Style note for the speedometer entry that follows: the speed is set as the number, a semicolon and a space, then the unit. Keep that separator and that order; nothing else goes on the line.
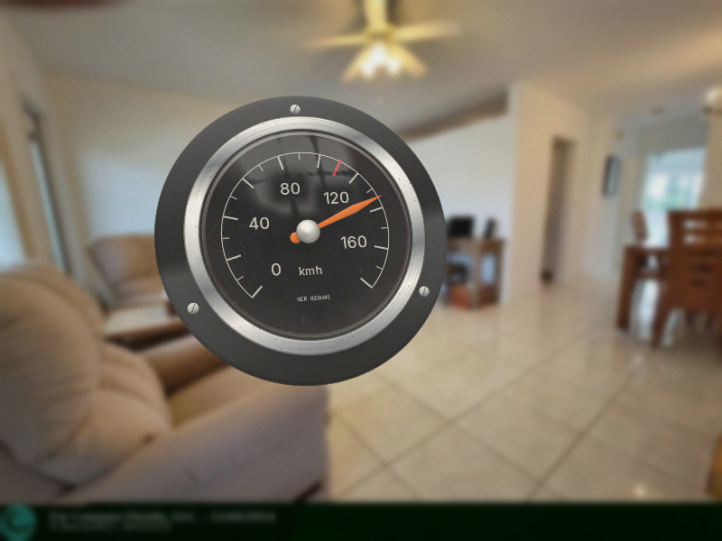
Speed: 135; km/h
